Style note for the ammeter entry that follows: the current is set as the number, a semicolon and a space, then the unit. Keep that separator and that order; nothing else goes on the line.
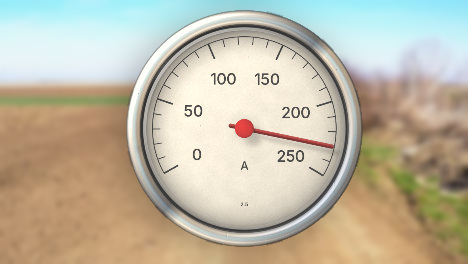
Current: 230; A
